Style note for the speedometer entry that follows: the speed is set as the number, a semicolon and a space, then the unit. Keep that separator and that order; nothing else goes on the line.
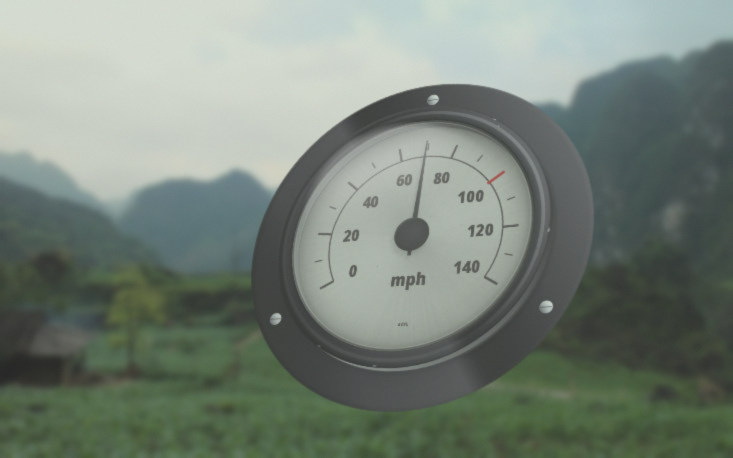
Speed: 70; mph
